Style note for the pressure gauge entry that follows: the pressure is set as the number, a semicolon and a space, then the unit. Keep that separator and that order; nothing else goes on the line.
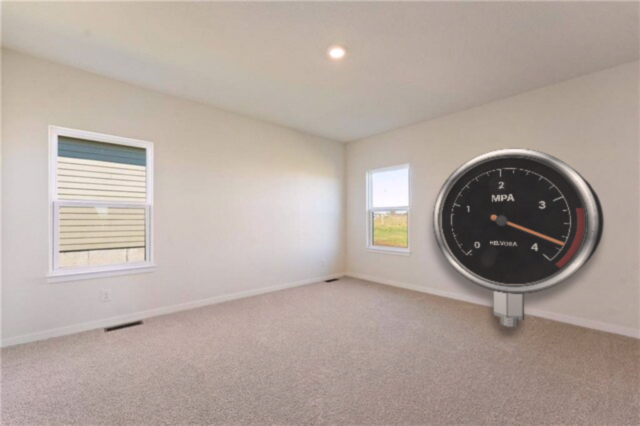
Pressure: 3.7; MPa
